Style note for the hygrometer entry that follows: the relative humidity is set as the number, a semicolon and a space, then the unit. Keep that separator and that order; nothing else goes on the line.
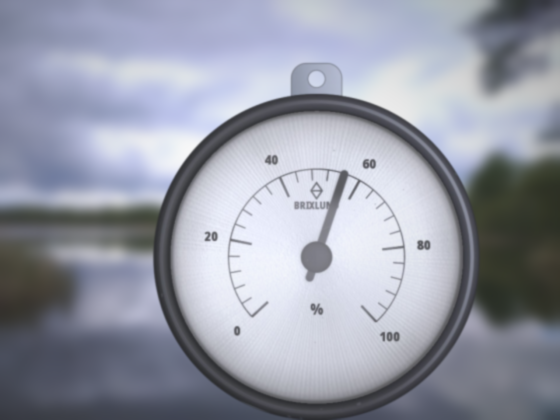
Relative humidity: 56; %
